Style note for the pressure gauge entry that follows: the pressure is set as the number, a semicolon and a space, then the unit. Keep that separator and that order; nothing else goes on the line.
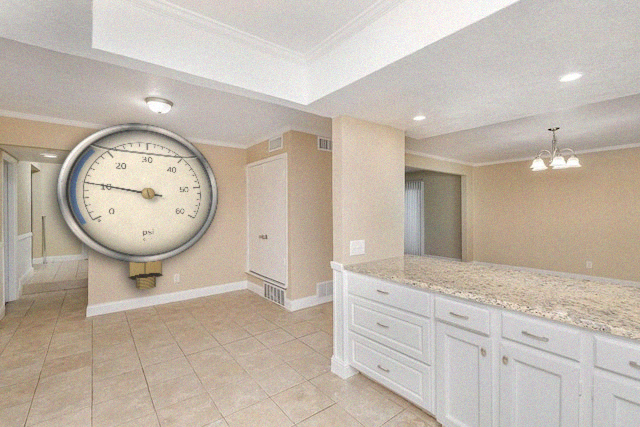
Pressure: 10; psi
